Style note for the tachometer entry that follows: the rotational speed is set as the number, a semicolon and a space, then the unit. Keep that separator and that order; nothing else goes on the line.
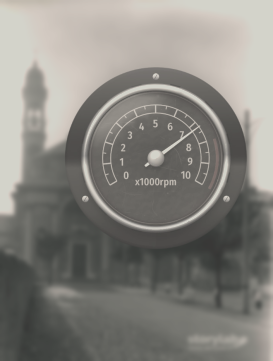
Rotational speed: 7250; rpm
